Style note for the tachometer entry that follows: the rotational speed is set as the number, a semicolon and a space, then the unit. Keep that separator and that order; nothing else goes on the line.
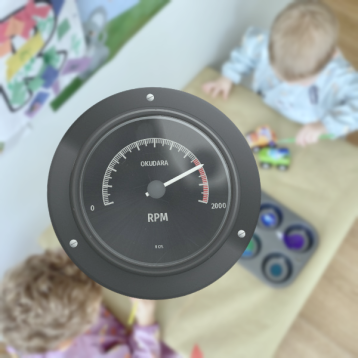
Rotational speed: 1600; rpm
